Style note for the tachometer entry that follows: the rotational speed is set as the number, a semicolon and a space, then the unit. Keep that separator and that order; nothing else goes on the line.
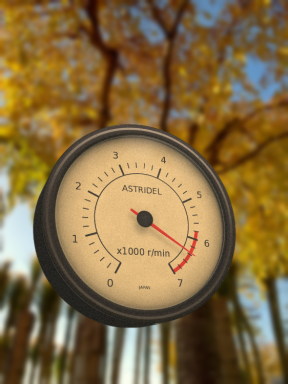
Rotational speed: 6400; rpm
